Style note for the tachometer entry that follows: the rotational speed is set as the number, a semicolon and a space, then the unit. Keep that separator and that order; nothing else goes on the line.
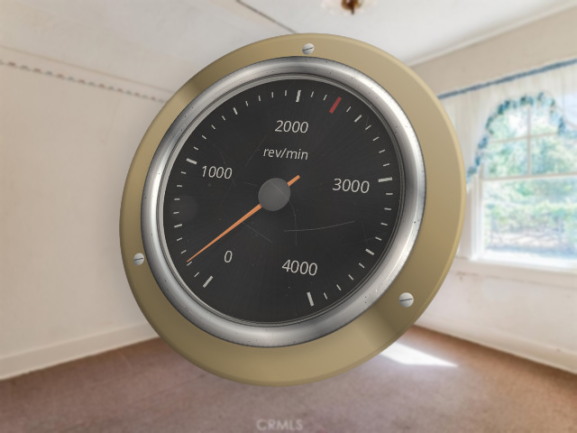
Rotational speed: 200; rpm
